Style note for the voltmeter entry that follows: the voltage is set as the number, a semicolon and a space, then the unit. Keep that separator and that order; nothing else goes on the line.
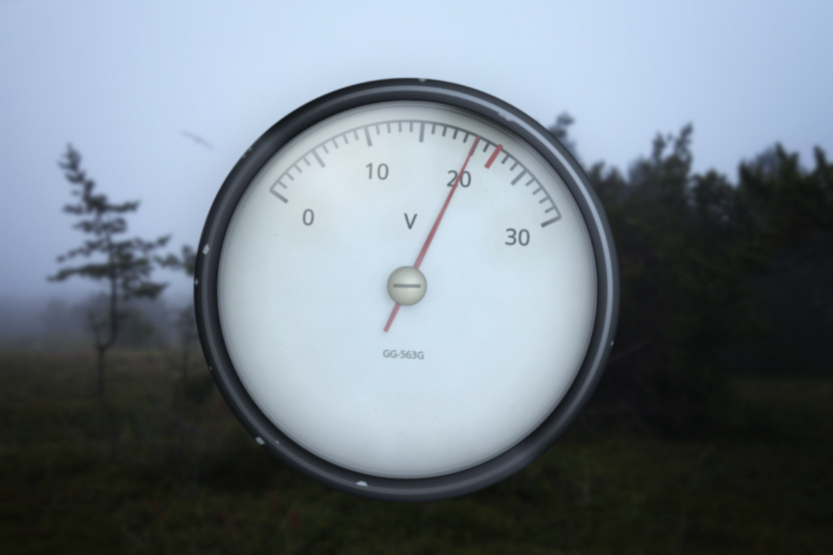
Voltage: 20; V
